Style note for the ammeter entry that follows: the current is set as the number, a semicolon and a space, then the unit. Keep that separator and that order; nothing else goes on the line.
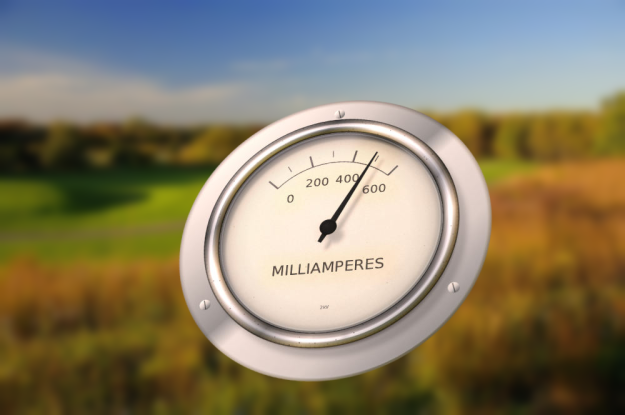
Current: 500; mA
